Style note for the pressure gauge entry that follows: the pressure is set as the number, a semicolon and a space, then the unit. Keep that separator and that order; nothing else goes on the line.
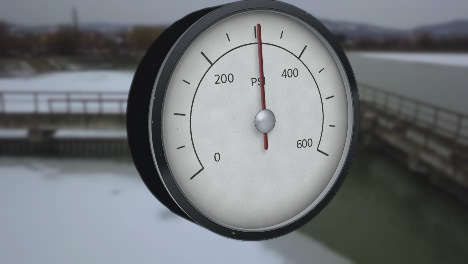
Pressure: 300; psi
